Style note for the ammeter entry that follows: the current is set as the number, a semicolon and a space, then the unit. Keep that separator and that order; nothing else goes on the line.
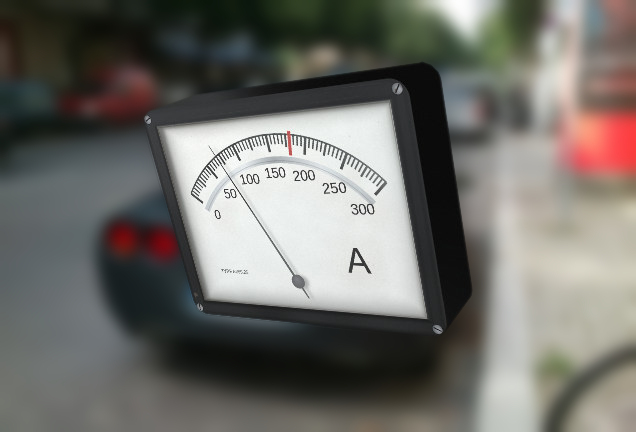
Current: 75; A
